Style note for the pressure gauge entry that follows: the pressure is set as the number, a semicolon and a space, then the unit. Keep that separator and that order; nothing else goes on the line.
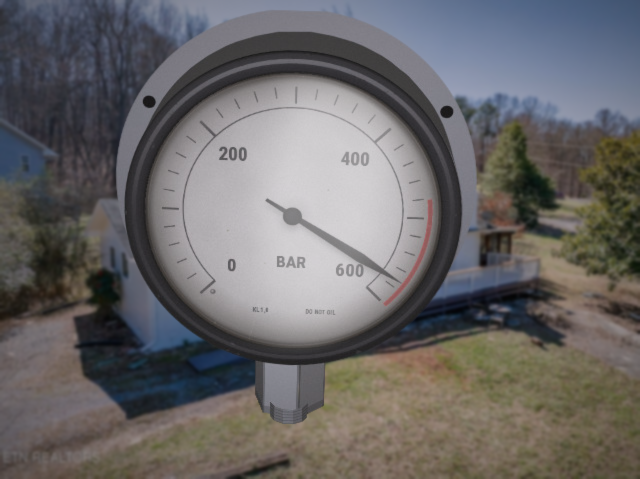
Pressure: 570; bar
